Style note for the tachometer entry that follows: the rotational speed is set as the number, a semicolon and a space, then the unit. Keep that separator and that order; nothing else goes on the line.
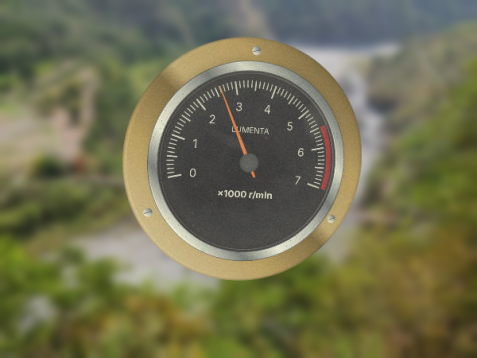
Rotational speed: 2600; rpm
